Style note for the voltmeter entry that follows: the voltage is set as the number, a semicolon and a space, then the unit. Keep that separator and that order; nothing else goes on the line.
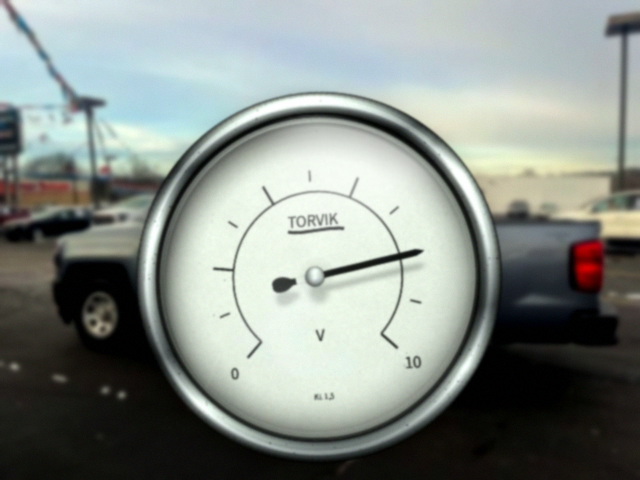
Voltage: 8; V
